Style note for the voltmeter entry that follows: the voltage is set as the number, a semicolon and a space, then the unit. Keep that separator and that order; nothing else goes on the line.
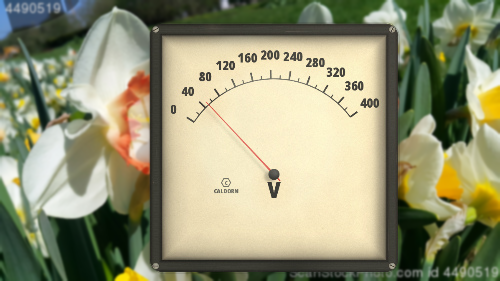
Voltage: 50; V
